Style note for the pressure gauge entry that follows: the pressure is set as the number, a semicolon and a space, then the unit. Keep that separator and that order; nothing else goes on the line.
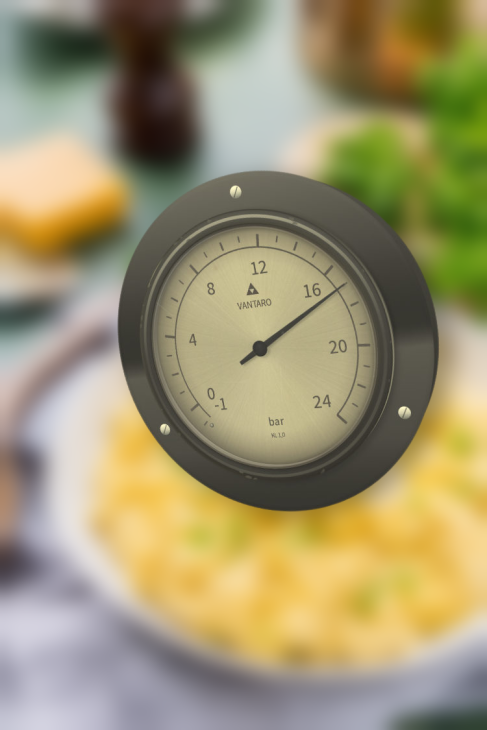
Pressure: 17; bar
